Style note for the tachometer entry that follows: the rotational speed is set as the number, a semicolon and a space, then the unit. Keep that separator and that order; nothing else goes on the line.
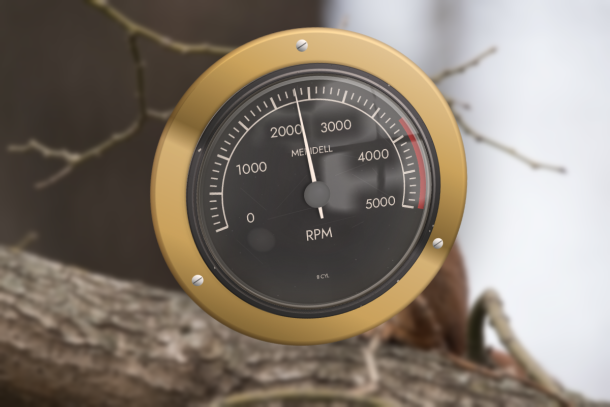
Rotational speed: 2300; rpm
